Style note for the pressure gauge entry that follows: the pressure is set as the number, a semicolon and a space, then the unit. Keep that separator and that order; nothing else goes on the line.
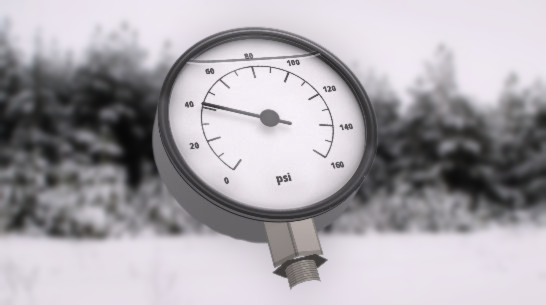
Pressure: 40; psi
